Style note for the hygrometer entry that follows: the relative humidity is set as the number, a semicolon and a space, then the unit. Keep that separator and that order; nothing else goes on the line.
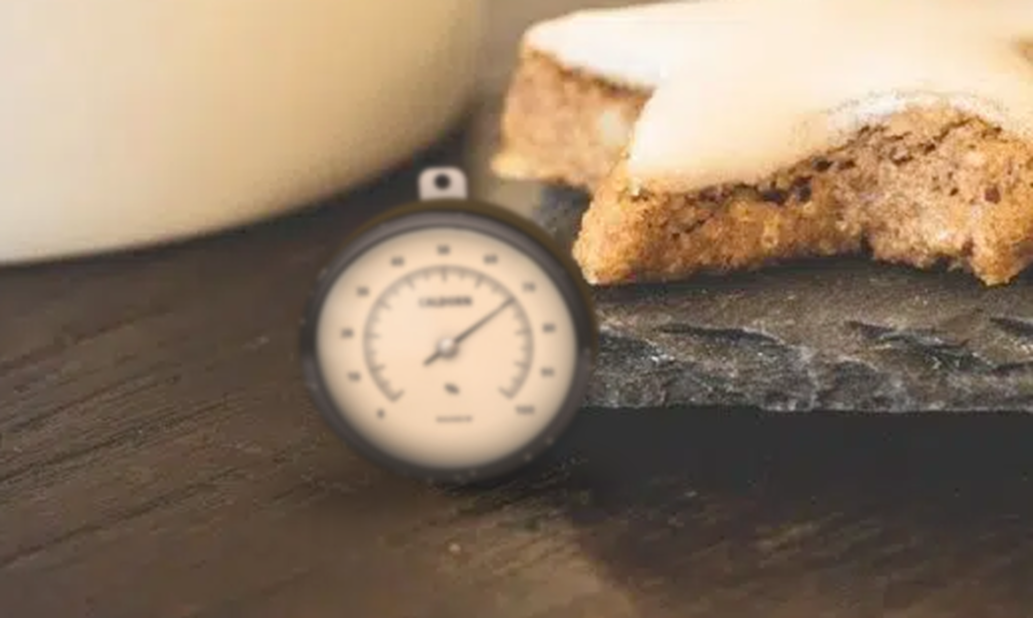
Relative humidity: 70; %
